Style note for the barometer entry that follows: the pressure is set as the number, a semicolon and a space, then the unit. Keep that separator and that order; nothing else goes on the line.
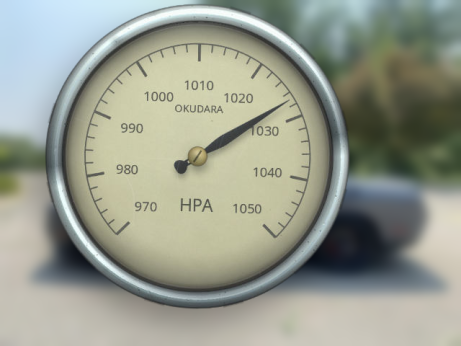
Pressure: 1027; hPa
